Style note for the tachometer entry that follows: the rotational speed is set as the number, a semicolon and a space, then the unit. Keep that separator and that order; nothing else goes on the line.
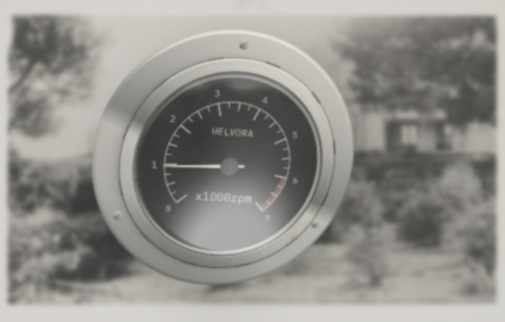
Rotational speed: 1000; rpm
